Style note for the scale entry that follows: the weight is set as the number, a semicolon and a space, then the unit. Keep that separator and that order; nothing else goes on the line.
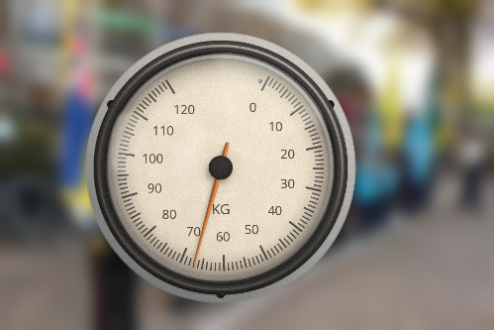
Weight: 67; kg
